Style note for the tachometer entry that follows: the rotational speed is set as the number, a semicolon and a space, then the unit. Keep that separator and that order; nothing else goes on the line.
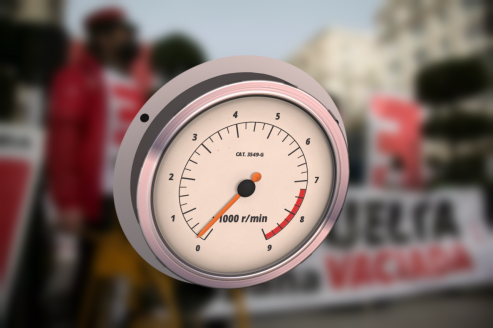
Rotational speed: 250; rpm
